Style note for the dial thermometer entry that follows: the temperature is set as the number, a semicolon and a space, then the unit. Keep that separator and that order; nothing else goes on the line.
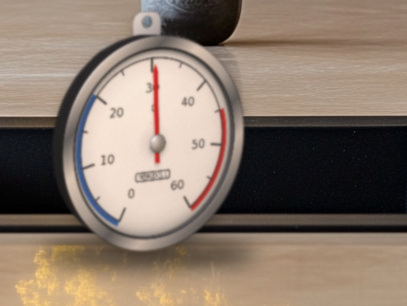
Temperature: 30; °C
